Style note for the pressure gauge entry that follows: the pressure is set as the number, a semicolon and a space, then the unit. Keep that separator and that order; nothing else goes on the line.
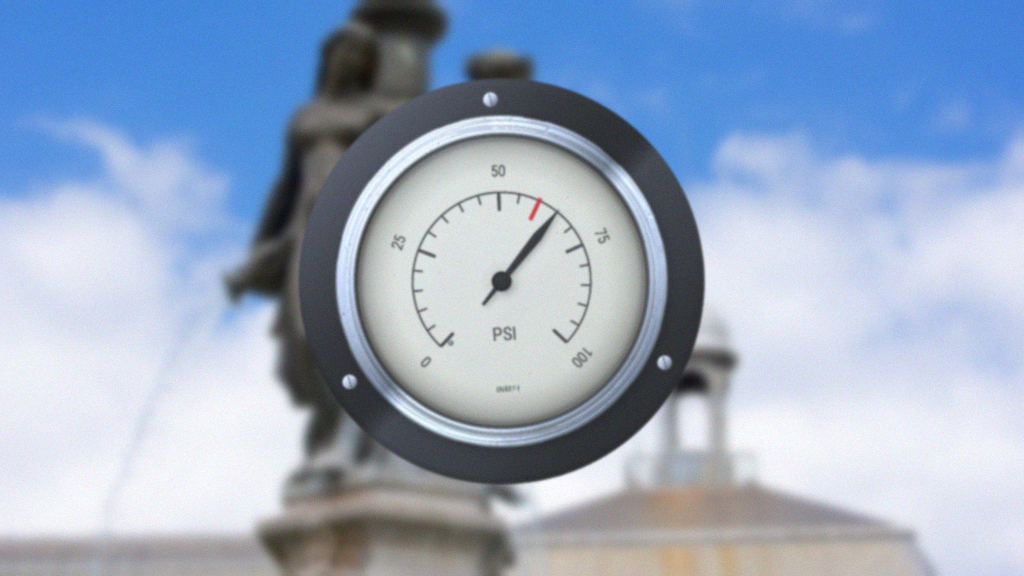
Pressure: 65; psi
